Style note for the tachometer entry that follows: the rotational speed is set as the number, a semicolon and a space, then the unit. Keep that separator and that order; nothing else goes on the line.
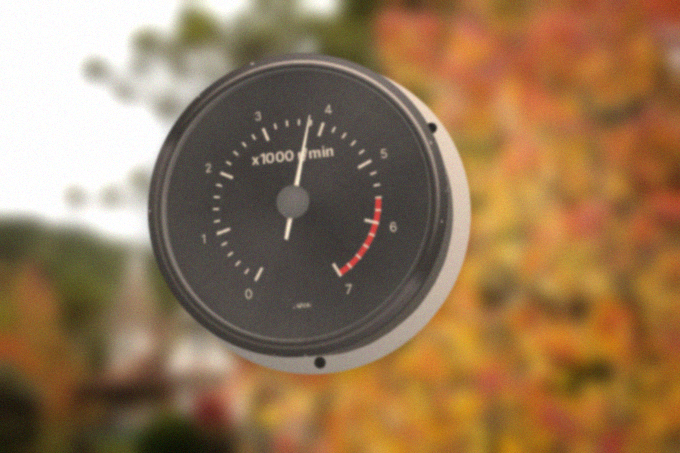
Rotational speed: 3800; rpm
